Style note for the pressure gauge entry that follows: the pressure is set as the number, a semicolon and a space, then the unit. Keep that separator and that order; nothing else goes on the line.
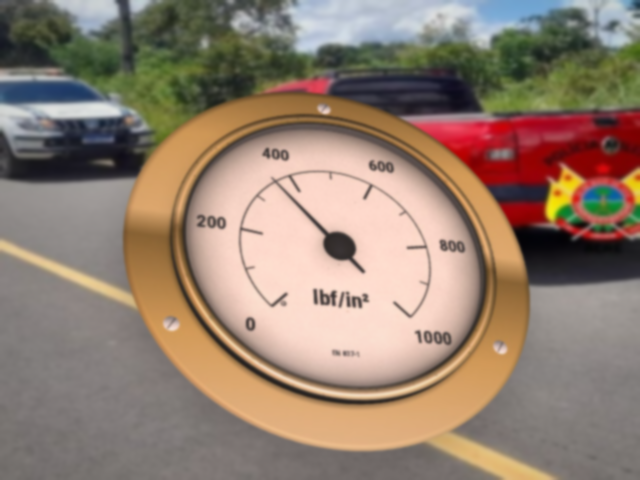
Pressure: 350; psi
